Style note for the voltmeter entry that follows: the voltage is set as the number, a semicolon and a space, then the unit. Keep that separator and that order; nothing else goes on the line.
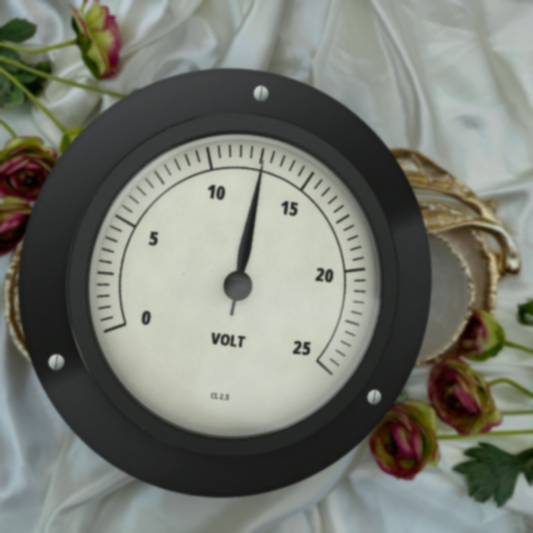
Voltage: 12.5; V
